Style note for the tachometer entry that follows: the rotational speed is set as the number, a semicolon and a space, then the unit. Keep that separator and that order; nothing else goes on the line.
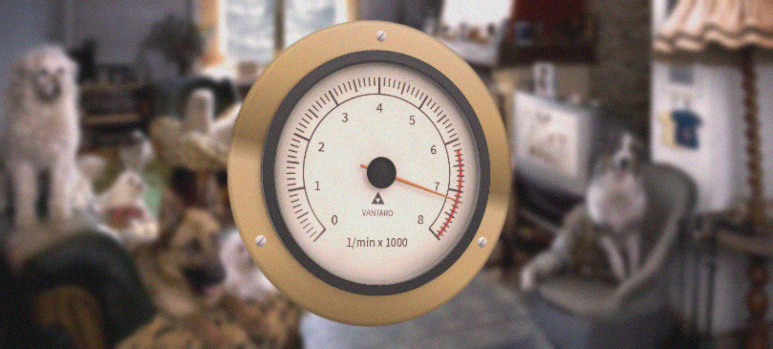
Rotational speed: 7200; rpm
